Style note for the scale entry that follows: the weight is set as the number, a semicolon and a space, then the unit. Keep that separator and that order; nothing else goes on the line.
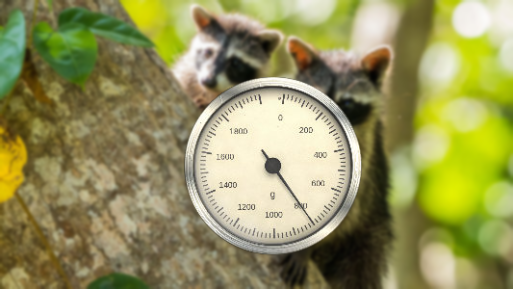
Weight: 800; g
